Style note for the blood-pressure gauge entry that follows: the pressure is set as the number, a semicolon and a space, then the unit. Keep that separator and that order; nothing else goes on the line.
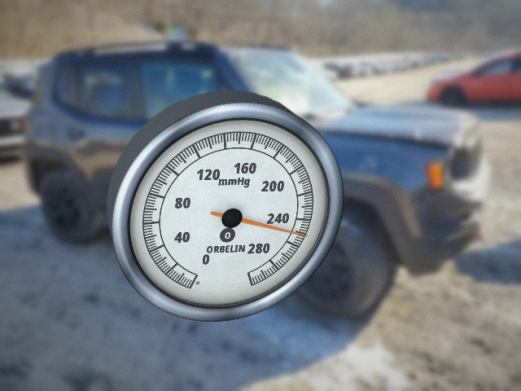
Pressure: 250; mmHg
